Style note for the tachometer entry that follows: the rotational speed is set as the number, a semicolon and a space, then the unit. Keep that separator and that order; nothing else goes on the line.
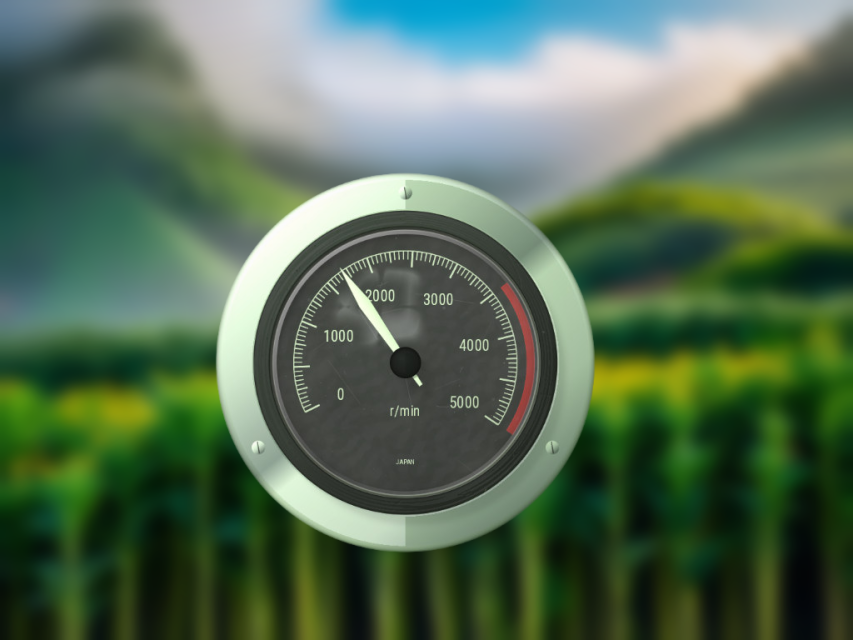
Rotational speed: 1700; rpm
